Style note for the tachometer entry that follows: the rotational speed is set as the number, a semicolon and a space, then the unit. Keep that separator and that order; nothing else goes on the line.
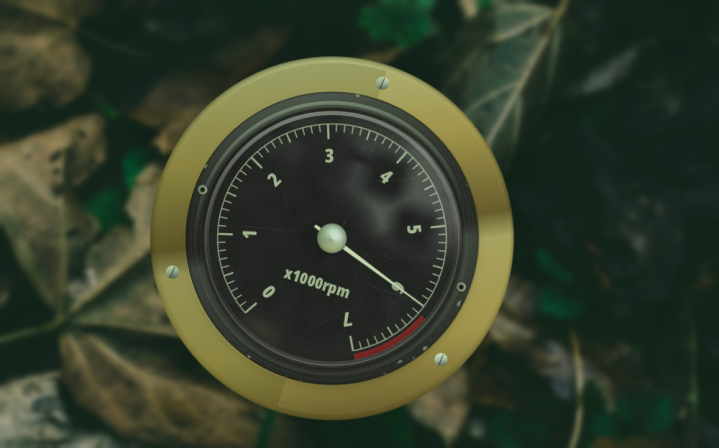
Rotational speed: 6000; rpm
